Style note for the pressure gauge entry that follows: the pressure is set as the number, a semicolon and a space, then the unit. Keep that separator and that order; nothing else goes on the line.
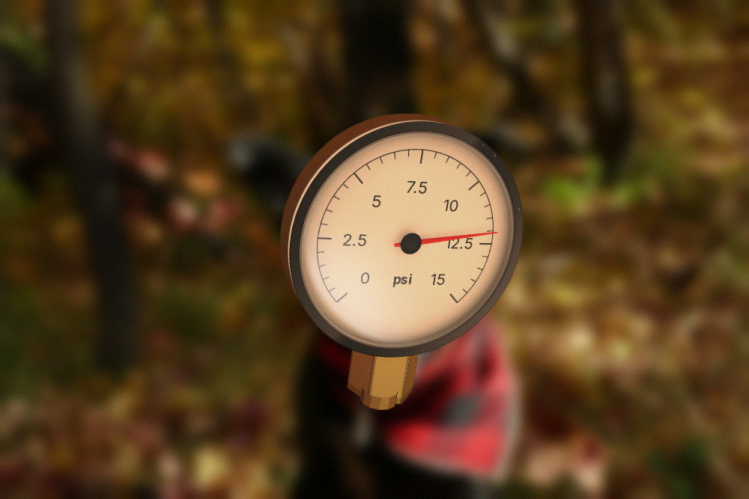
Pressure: 12; psi
